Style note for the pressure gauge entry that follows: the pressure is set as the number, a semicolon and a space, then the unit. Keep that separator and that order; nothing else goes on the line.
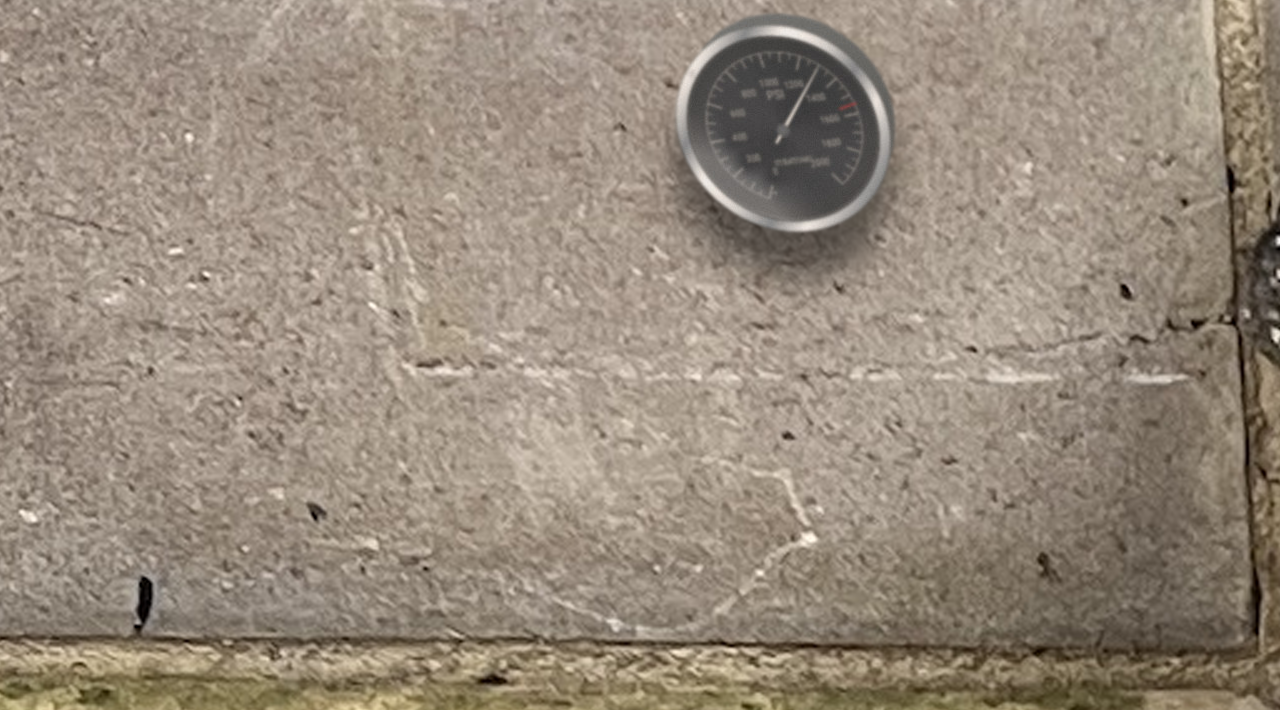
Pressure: 1300; psi
